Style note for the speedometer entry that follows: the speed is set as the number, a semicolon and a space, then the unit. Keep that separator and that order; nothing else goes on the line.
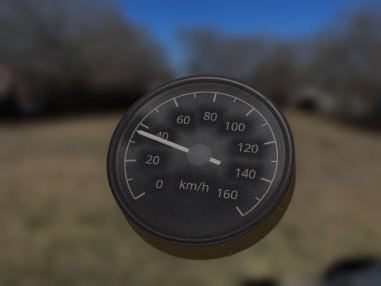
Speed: 35; km/h
